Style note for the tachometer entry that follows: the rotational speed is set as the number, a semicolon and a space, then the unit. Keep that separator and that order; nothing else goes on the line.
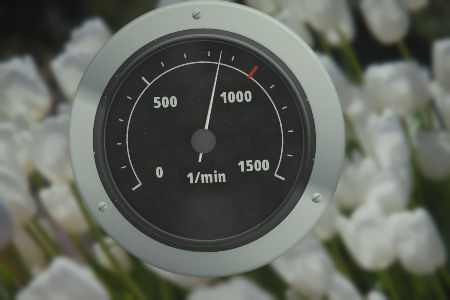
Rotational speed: 850; rpm
